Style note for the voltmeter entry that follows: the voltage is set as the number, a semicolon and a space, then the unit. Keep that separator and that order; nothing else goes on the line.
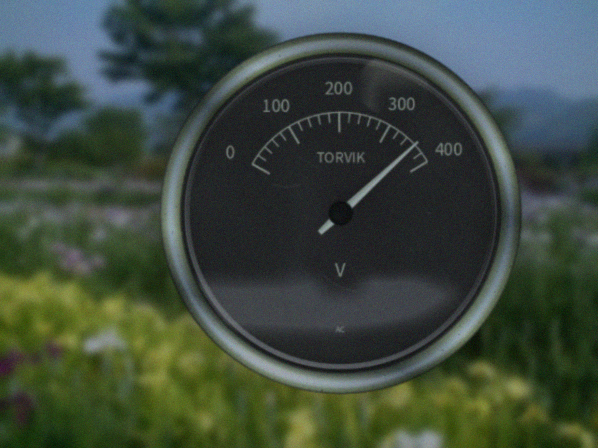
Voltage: 360; V
